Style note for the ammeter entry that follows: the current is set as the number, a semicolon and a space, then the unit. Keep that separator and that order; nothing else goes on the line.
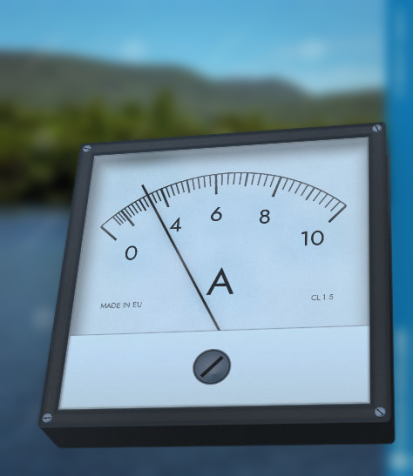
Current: 3.4; A
